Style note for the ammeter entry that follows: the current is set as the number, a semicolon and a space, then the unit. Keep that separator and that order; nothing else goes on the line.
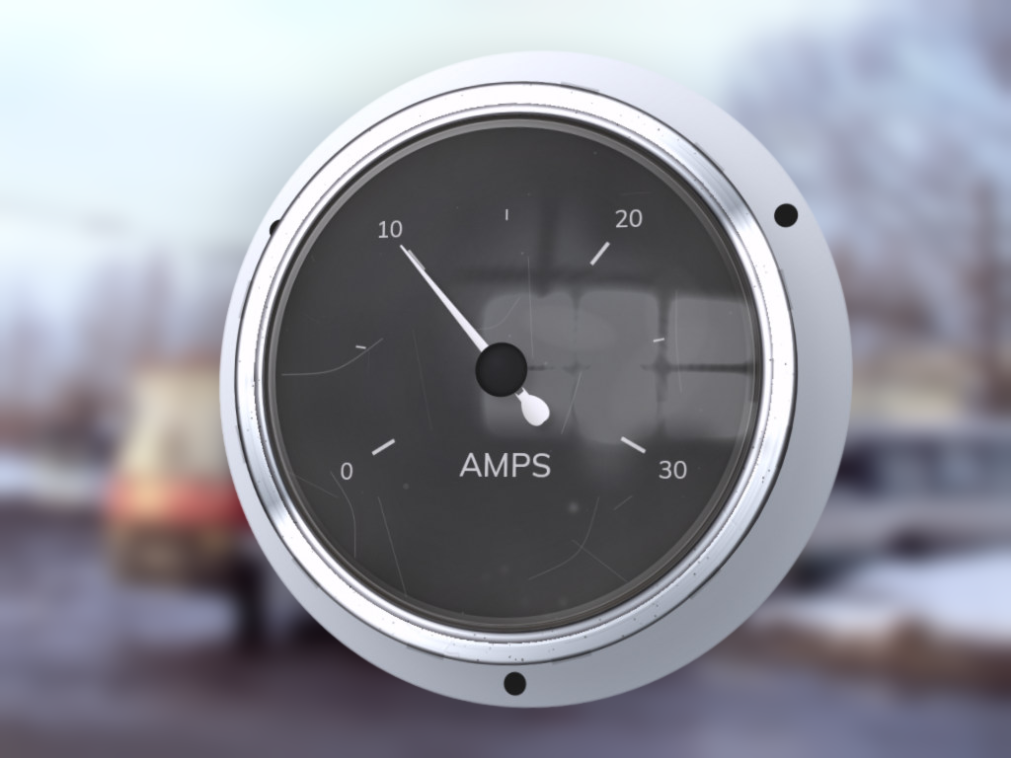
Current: 10; A
